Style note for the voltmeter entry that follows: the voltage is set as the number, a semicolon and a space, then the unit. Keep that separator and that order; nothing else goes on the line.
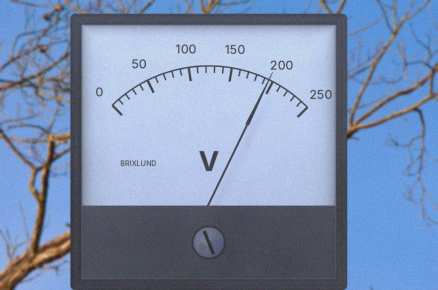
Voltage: 195; V
